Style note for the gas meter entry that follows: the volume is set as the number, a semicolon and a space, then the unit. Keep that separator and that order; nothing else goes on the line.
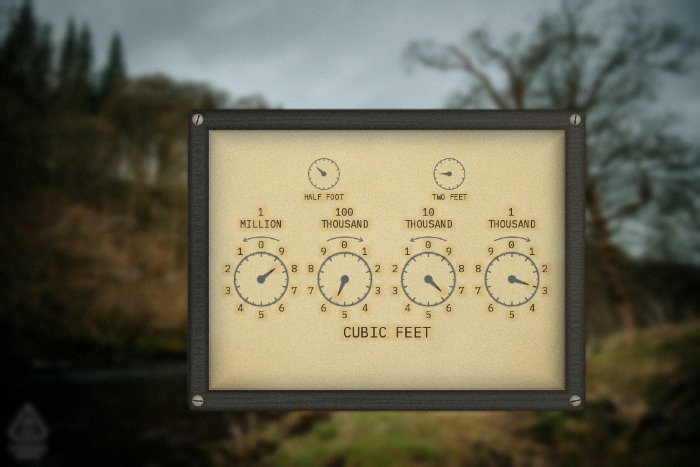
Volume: 856300; ft³
